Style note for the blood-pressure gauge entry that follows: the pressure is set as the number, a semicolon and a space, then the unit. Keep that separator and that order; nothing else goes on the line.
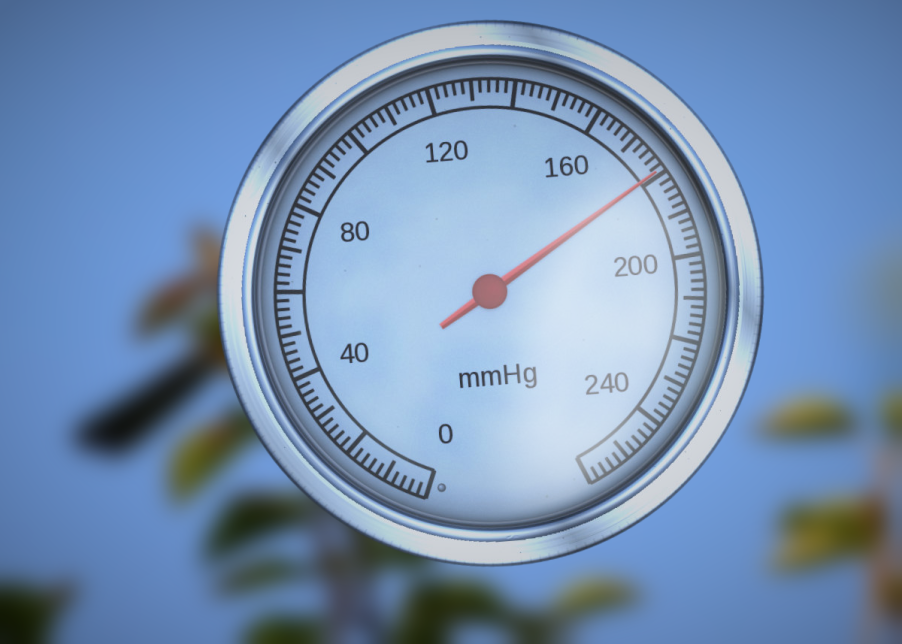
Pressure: 179; mmHg
